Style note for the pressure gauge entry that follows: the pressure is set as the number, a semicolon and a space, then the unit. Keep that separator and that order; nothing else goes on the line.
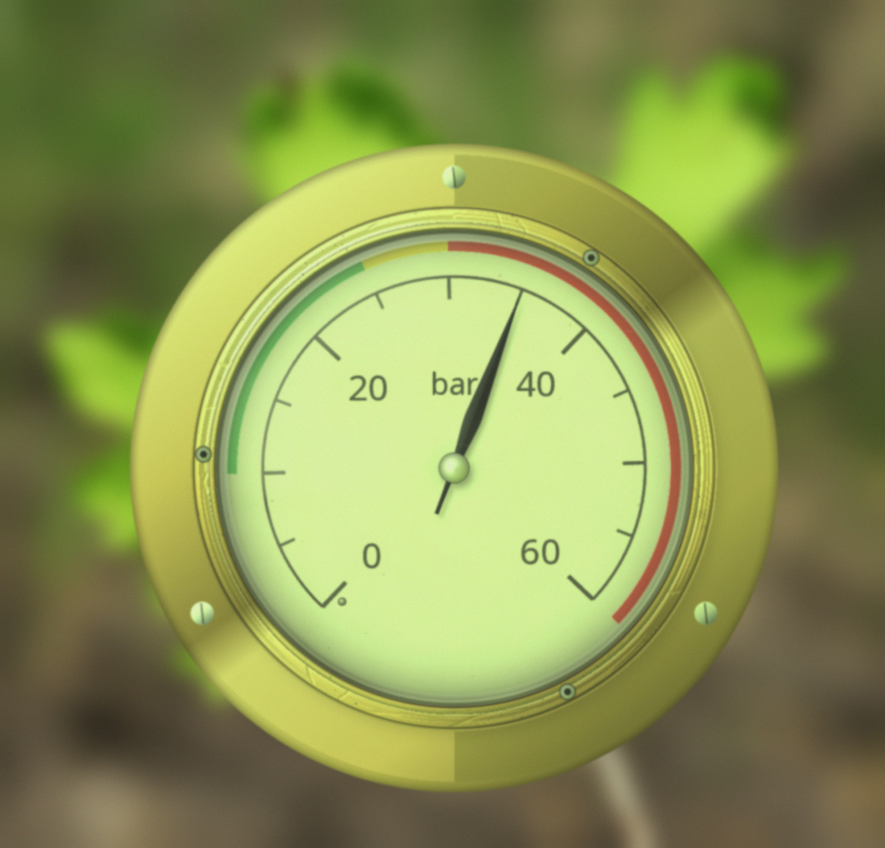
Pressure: 35; bar
